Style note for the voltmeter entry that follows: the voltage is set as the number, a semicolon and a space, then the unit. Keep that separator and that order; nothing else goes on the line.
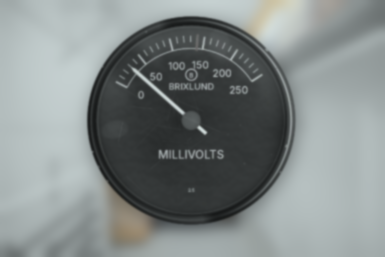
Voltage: 30; mV
